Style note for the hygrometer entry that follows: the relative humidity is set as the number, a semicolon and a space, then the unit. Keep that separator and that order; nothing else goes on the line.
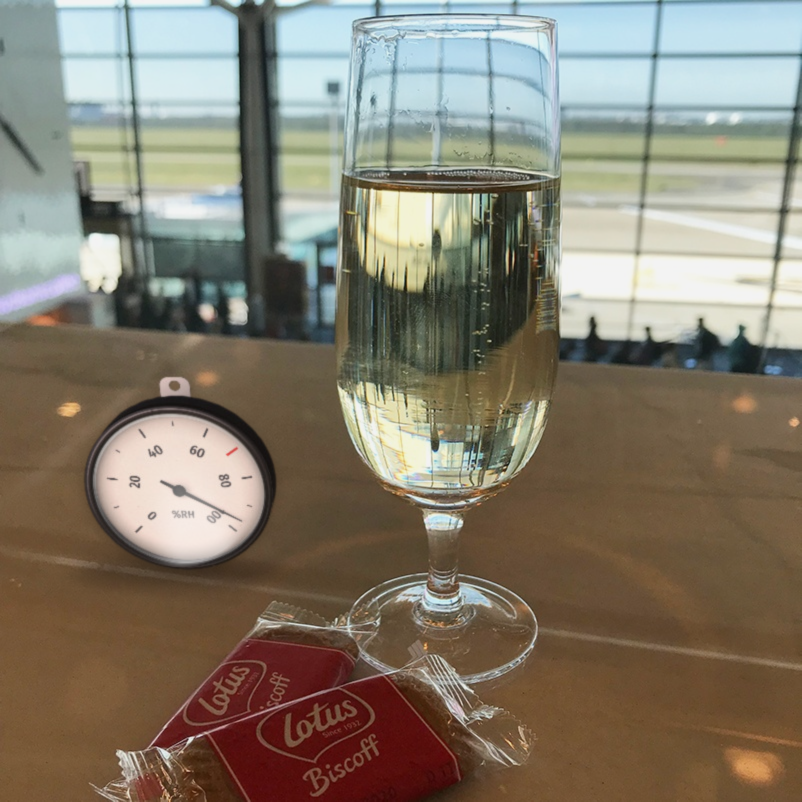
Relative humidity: 95; %
